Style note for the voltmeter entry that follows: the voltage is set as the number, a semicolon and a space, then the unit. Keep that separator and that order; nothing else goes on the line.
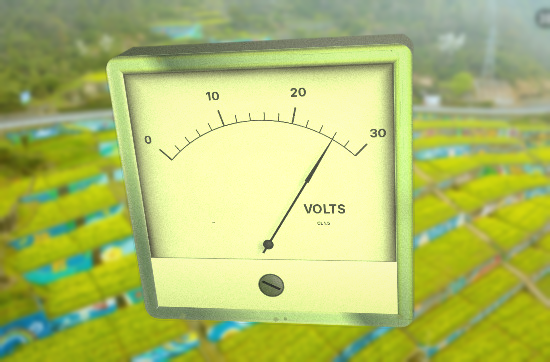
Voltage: 26; V
